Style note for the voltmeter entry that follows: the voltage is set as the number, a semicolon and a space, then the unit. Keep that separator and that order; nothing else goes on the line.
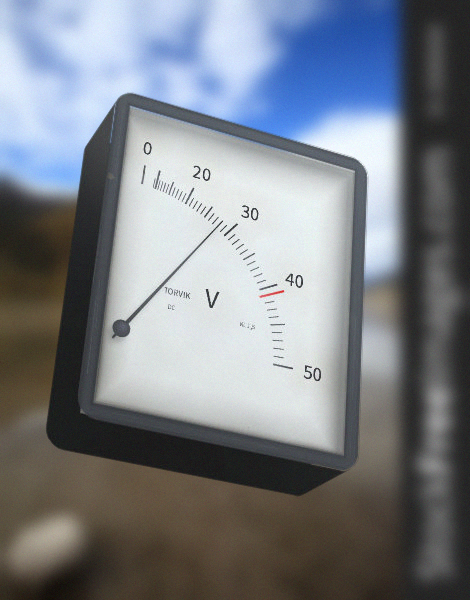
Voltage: 28; V
